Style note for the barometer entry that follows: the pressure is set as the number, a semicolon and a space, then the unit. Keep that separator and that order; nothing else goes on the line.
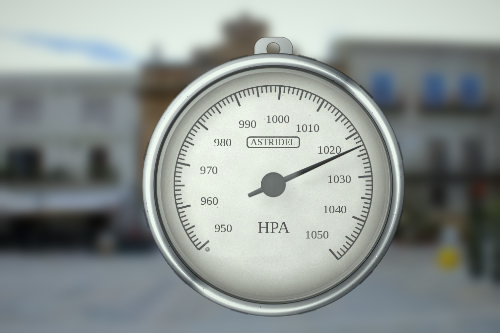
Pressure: 1023; hPa
